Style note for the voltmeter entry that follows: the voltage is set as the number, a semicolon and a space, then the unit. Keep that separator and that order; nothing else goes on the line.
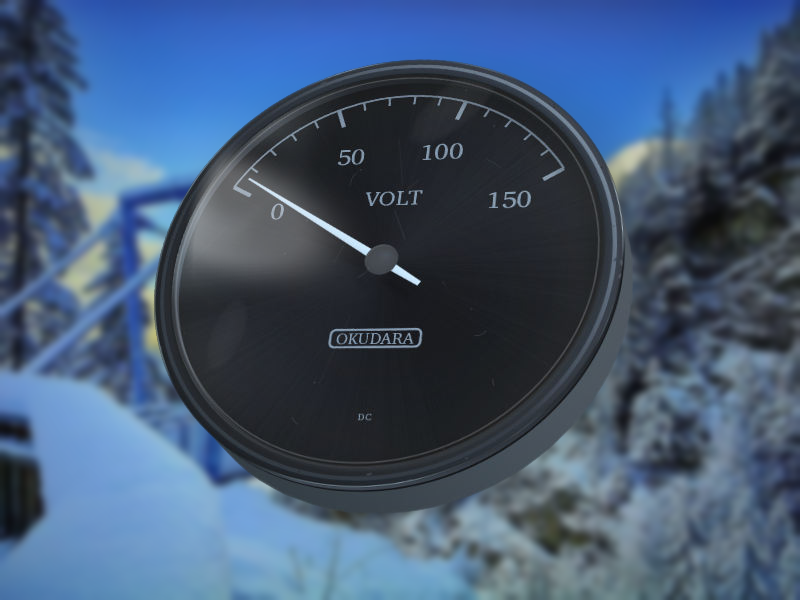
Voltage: 5; V
